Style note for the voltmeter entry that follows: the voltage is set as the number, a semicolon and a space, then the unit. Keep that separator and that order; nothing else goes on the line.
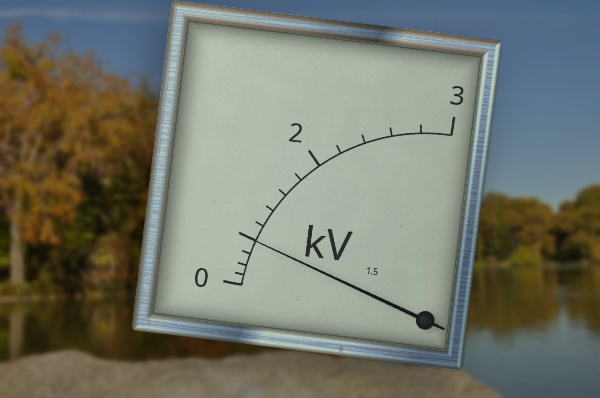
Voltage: 1; kV
